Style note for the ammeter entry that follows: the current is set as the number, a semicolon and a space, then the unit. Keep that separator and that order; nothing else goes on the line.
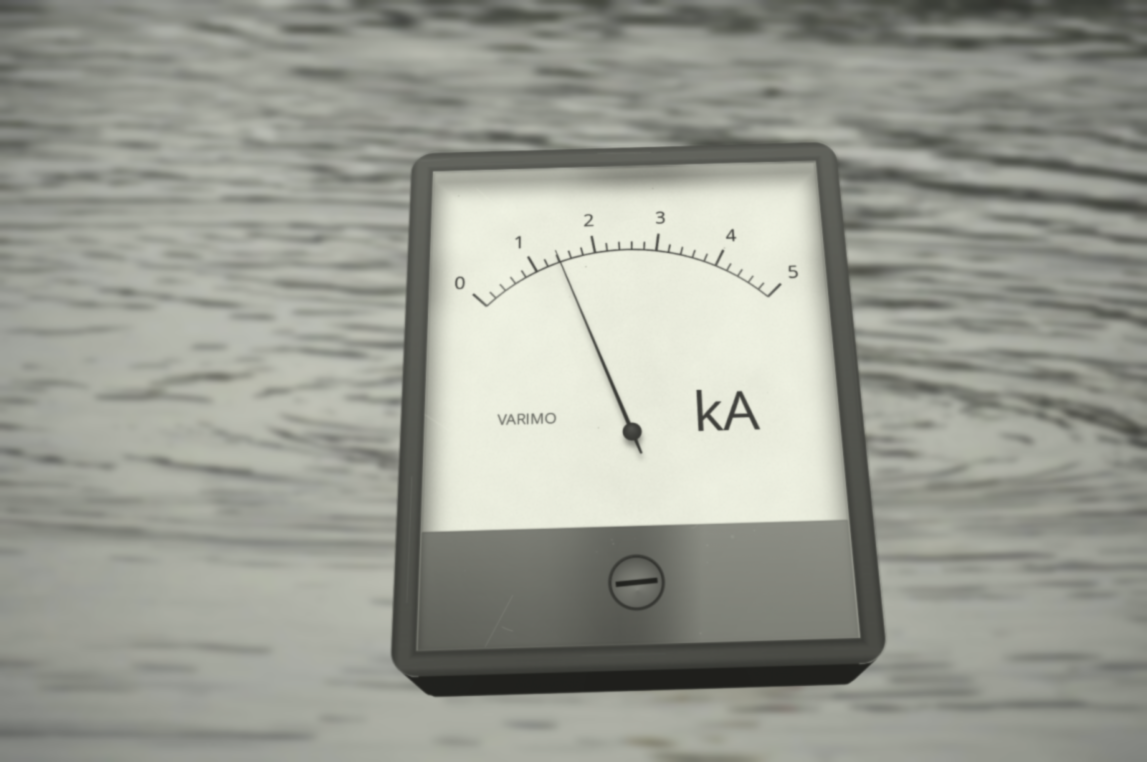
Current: 1.4; kA
